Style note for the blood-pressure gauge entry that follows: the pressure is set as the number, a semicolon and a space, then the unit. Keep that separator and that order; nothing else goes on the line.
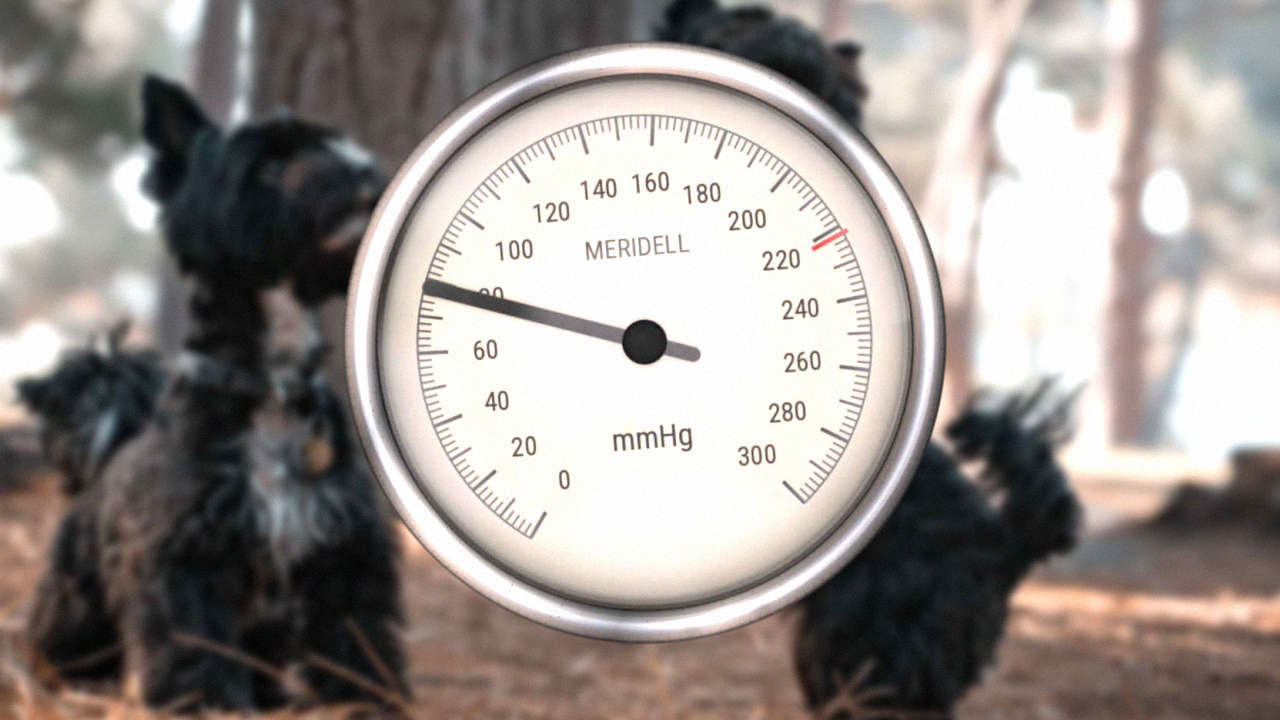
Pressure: 78; mmHg
